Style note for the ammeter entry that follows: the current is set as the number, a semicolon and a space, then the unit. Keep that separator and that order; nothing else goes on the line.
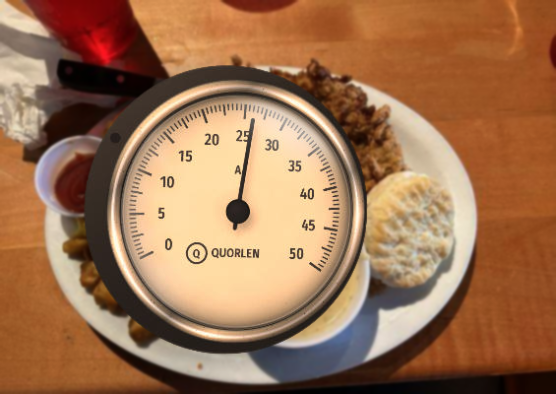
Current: 26; A
